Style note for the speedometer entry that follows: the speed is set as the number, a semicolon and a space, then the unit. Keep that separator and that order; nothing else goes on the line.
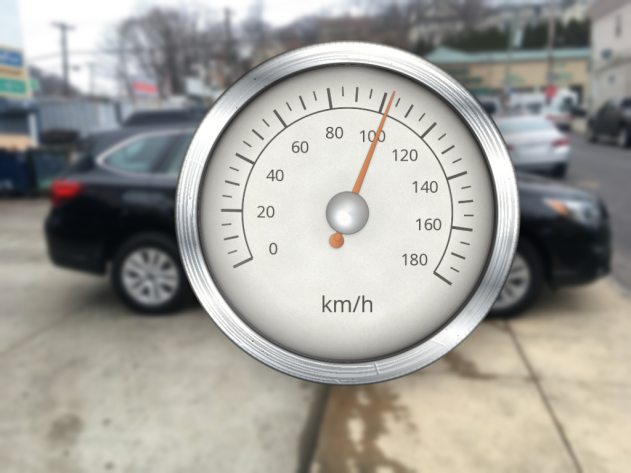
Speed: 102.5; km/h
